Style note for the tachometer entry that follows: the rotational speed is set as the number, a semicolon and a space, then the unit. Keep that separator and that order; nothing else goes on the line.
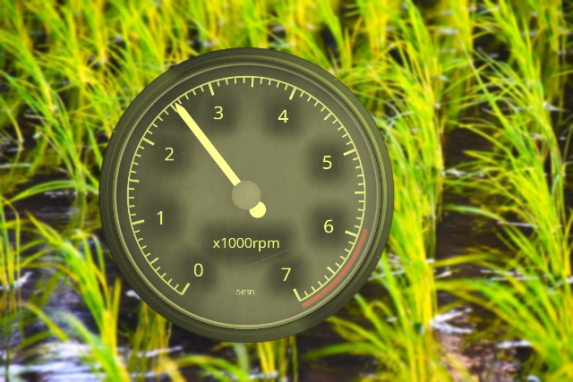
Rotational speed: 2550; rpm
